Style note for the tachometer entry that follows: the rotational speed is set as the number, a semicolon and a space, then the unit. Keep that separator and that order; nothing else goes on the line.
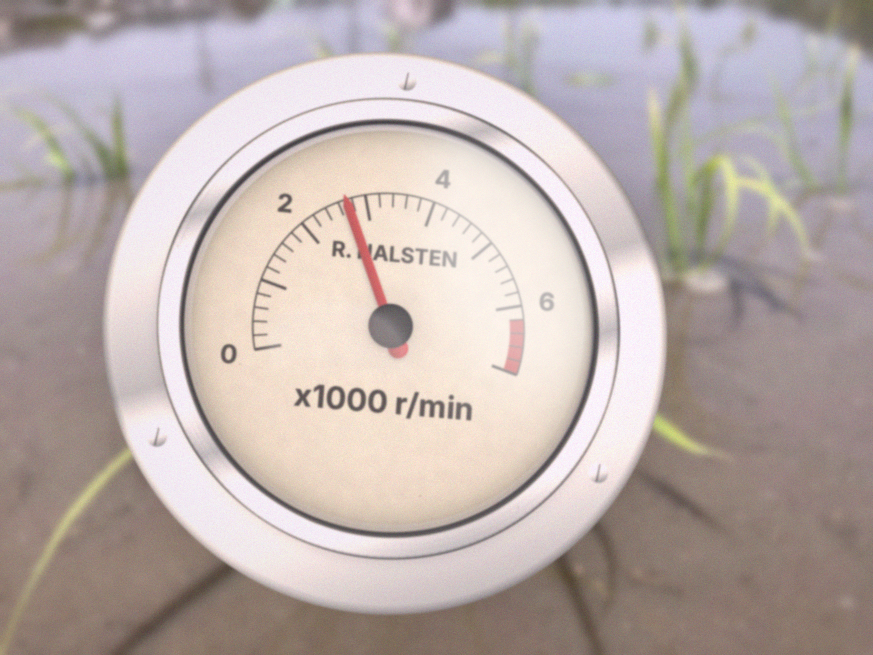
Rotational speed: 2700; rpm
